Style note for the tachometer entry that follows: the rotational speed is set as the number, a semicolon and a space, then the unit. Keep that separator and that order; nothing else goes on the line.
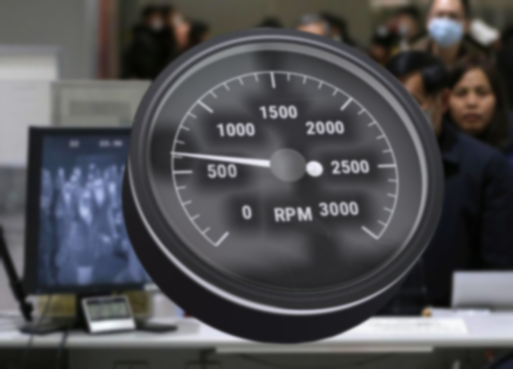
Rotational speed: 600; rpm
